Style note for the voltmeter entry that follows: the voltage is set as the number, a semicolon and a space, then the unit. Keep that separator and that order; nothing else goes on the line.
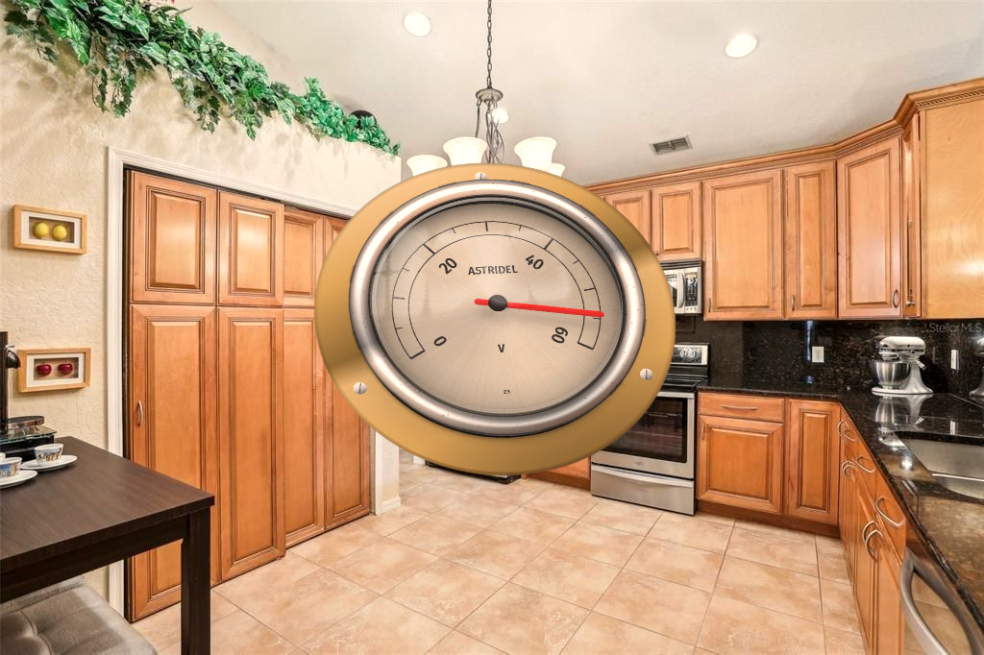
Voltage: 55; V
